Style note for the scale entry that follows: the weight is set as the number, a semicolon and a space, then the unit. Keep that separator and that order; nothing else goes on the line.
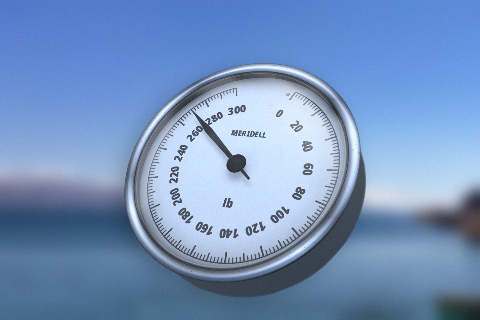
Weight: 270; lb
